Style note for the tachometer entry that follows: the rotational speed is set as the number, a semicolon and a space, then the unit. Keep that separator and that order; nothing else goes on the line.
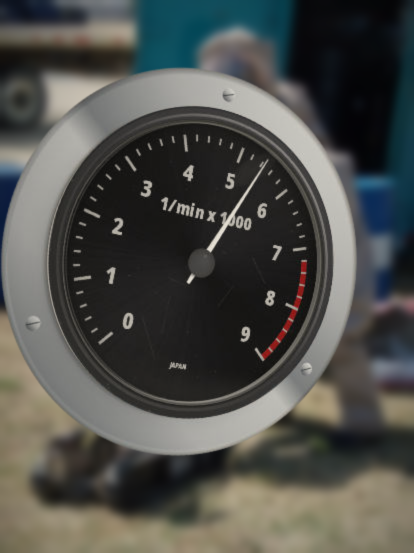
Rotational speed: 5400; rpm
